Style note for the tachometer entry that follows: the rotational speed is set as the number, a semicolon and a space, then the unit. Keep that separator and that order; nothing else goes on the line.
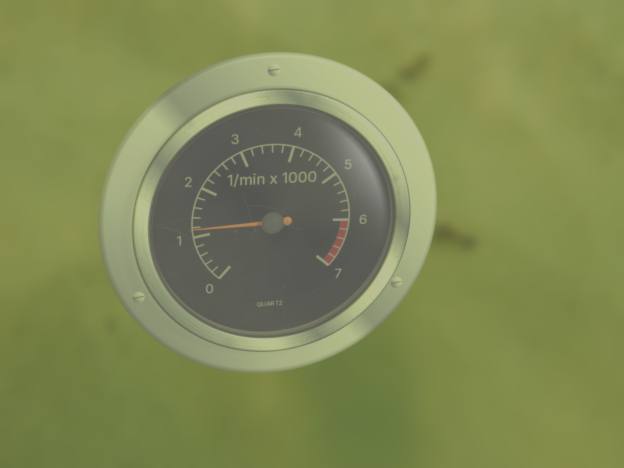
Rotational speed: 1200; rpm
